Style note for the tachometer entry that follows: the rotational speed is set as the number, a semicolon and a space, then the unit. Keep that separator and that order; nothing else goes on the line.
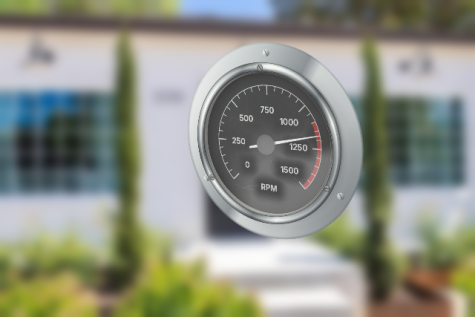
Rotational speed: 1175; rpm
